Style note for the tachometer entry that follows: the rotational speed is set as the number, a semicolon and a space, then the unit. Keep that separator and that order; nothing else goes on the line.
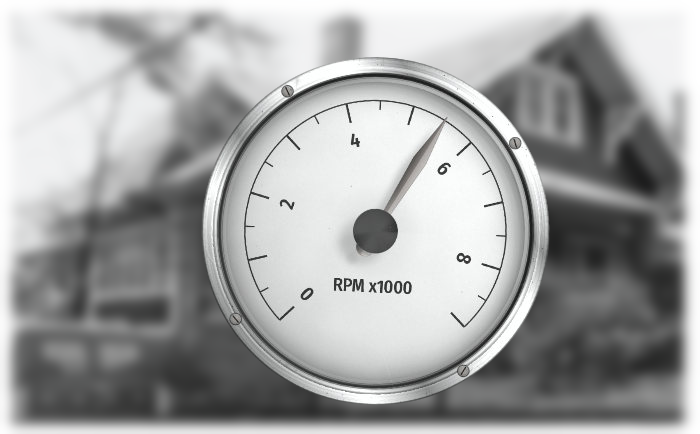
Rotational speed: 5500; rpm
